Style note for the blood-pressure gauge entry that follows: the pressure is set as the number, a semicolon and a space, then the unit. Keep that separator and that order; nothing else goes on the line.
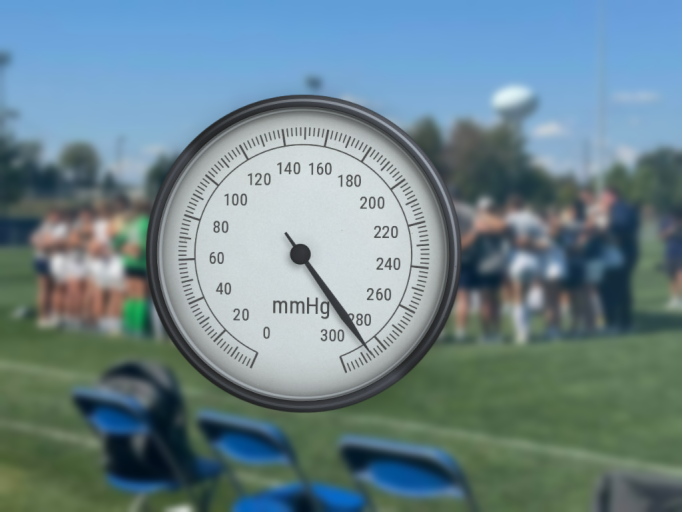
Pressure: 286; mmHg
